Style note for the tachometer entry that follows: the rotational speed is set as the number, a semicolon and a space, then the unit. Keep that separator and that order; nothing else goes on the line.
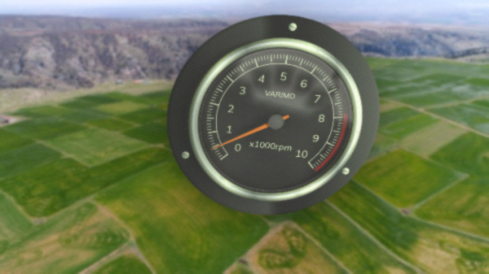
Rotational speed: 500; rpm
